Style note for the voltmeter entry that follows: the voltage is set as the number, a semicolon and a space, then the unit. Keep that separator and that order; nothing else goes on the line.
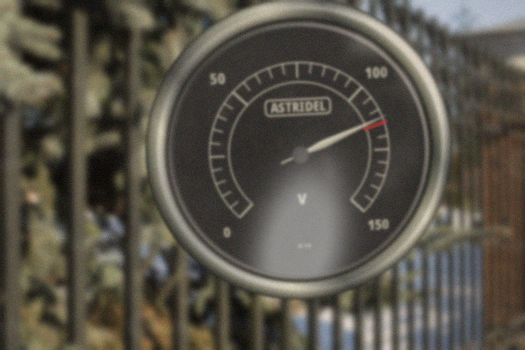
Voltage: 112.5; V
